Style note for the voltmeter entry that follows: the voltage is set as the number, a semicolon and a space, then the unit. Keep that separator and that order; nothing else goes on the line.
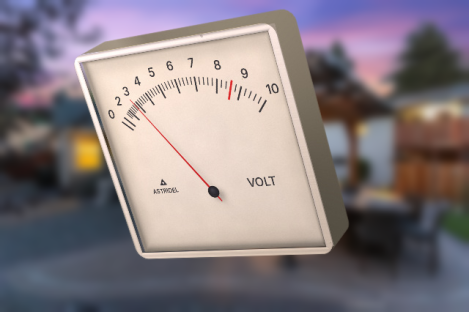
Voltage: 3; V
